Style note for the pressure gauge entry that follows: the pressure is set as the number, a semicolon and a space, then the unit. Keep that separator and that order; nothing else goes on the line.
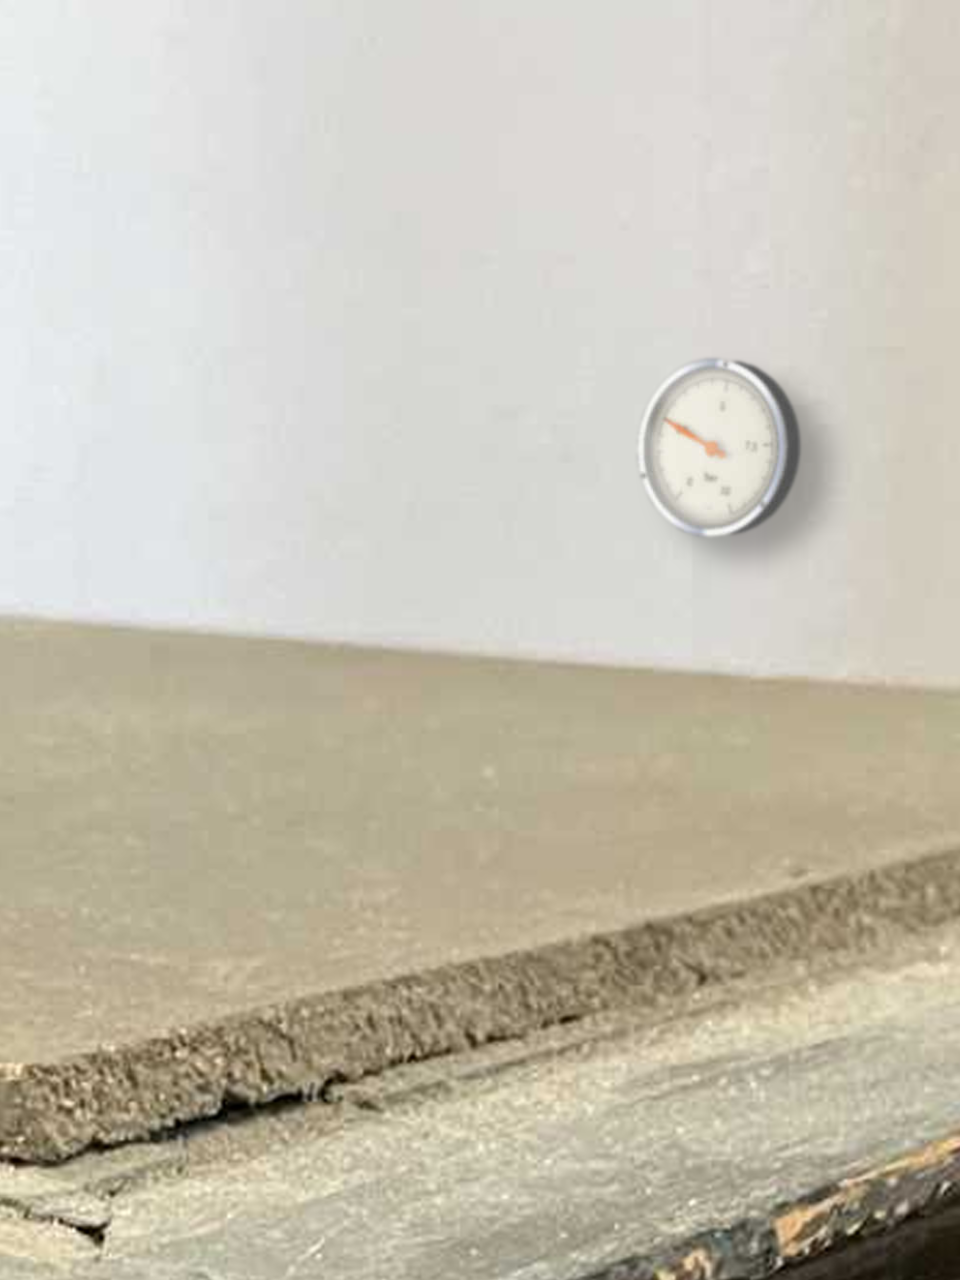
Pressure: 2.5; bar
